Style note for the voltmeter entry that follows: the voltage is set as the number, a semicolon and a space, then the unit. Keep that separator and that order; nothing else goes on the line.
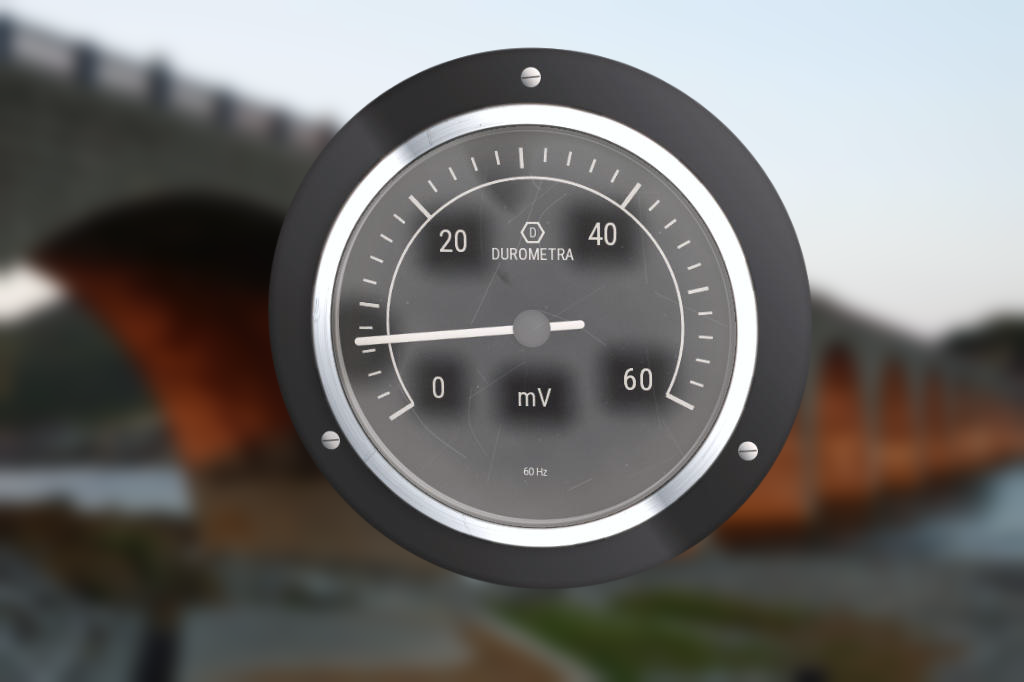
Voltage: 7; mV
